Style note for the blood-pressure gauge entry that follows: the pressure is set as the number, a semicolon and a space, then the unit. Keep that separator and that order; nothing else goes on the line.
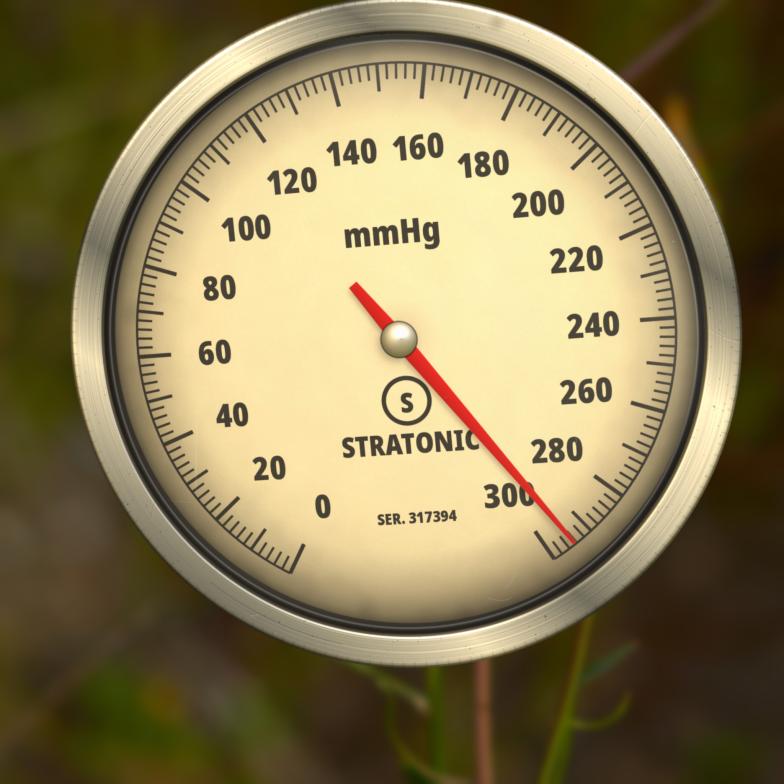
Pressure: 294; mmHg
